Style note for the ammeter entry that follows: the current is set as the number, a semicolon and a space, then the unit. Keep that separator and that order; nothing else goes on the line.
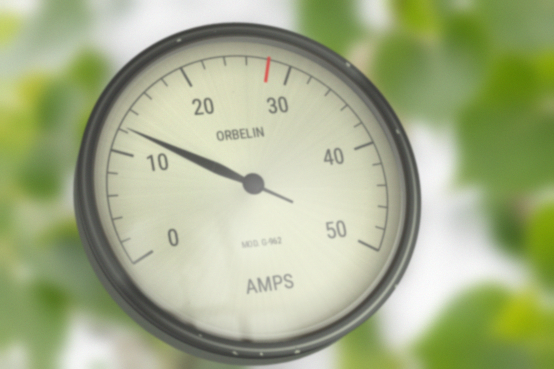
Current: 12; A
